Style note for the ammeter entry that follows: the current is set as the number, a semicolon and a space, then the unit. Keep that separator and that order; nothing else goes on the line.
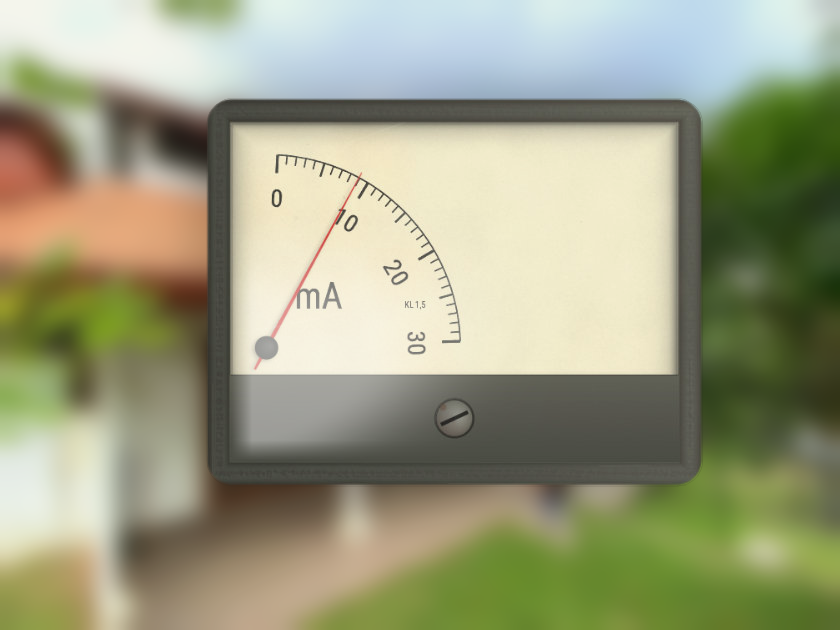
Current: 9; mA
